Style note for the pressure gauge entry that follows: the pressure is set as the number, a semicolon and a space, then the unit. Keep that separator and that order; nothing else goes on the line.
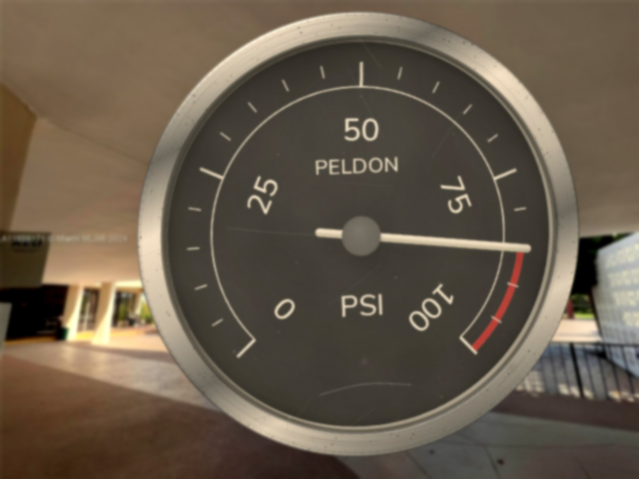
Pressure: 85; psi
